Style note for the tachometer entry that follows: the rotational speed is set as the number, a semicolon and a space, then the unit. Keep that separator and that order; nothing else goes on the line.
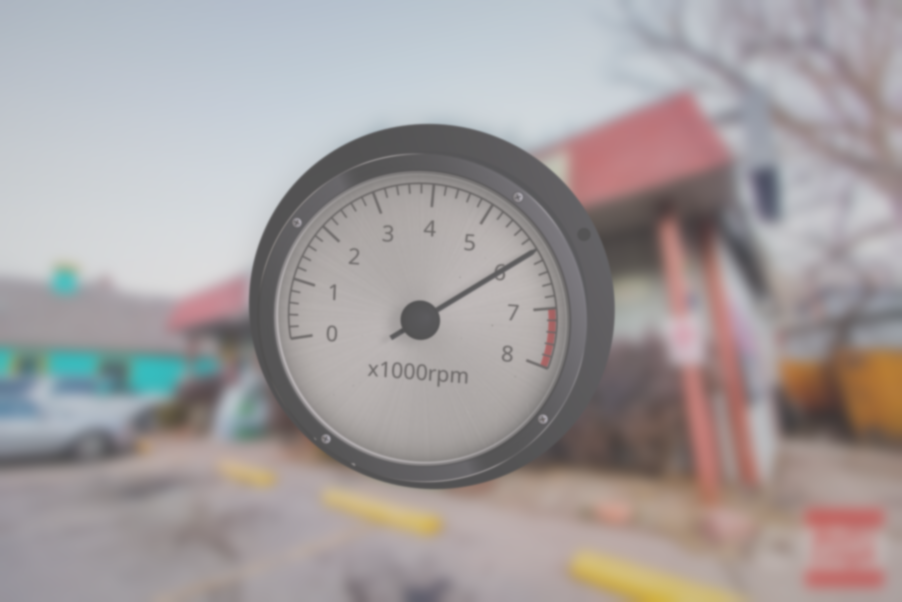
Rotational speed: 6000; rpm
